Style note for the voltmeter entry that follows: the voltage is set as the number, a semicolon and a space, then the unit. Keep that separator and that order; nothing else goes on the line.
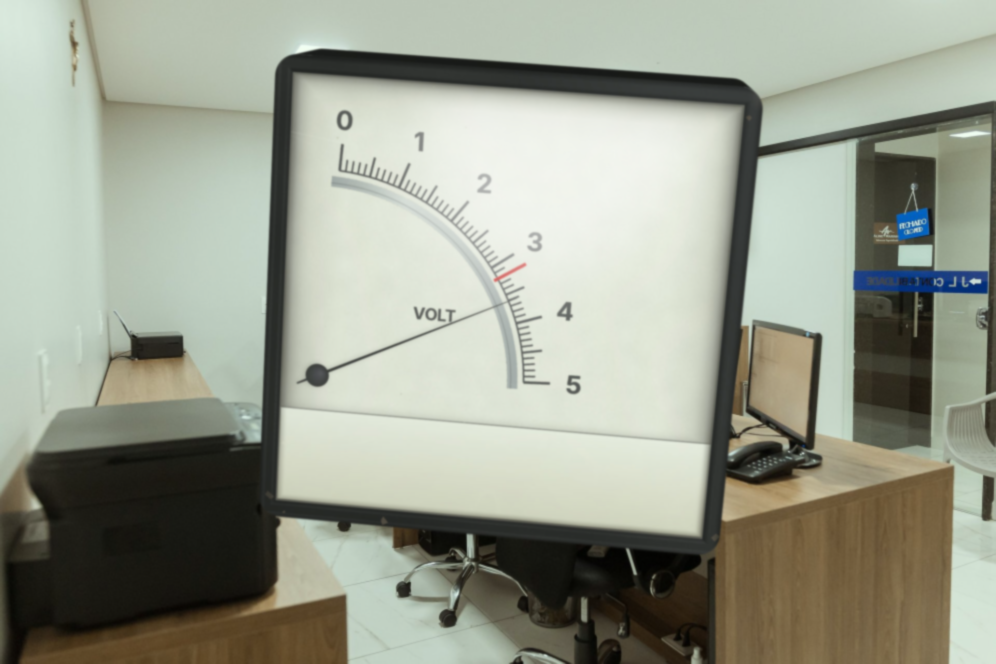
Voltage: 3.6; V
